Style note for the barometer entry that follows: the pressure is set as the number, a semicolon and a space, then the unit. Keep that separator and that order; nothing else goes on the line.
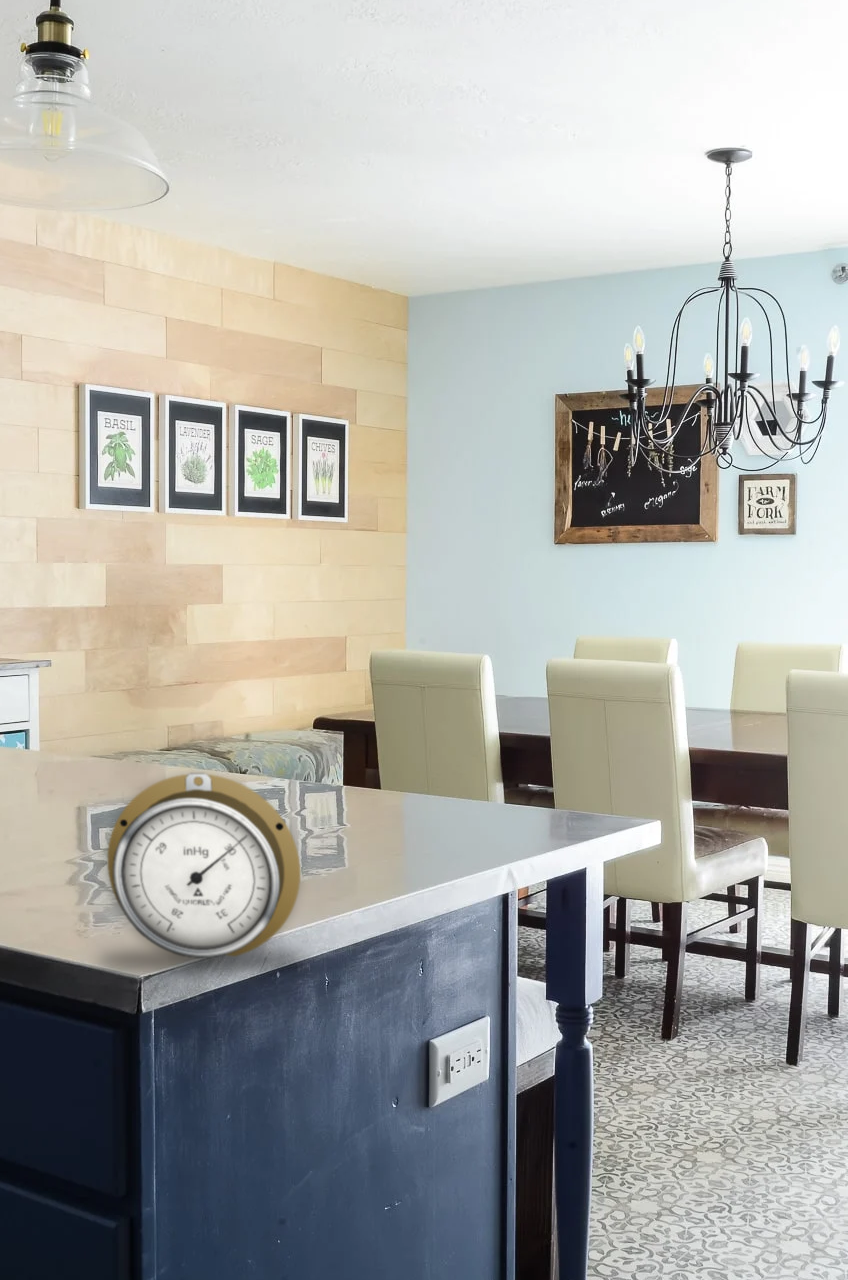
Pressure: 30; inHg
